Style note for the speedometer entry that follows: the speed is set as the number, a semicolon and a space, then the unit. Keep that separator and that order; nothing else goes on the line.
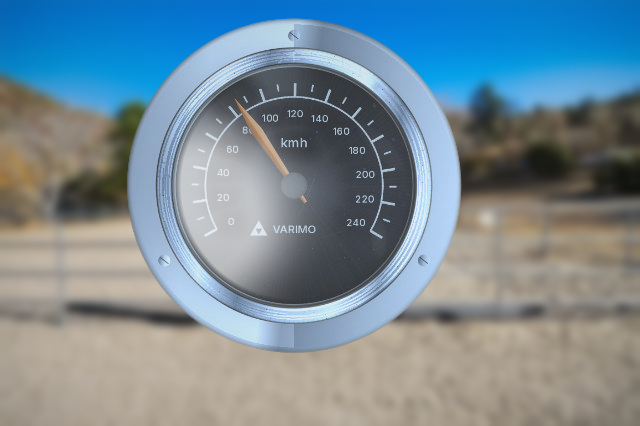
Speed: 85; km/h
